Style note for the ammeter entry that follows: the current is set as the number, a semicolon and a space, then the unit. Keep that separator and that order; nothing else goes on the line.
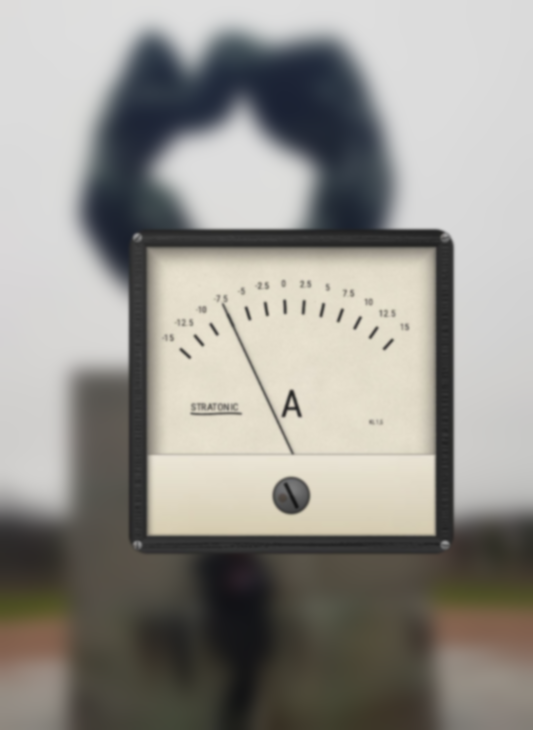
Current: -7.5; A
